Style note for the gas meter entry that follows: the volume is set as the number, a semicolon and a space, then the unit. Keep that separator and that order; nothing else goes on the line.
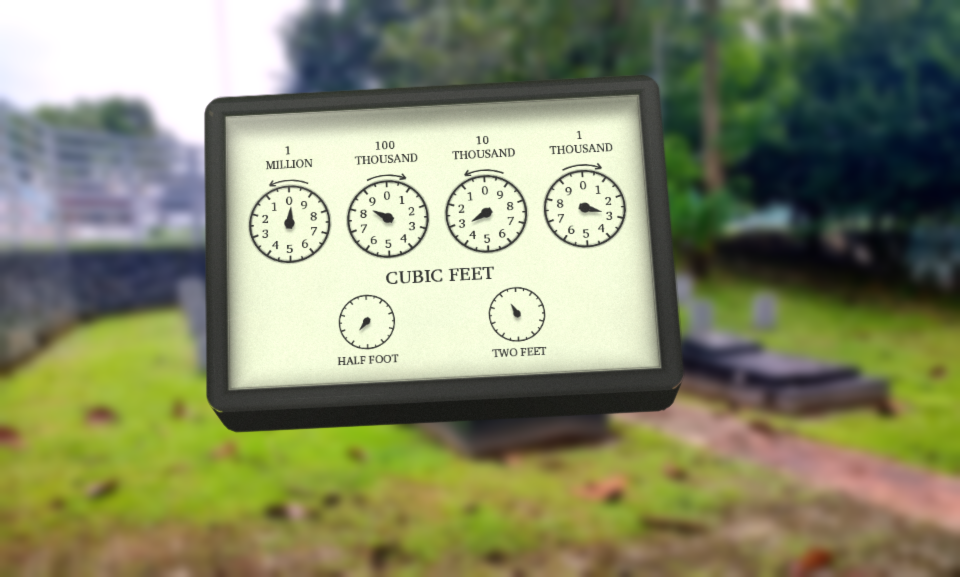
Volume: 983300; ft³
